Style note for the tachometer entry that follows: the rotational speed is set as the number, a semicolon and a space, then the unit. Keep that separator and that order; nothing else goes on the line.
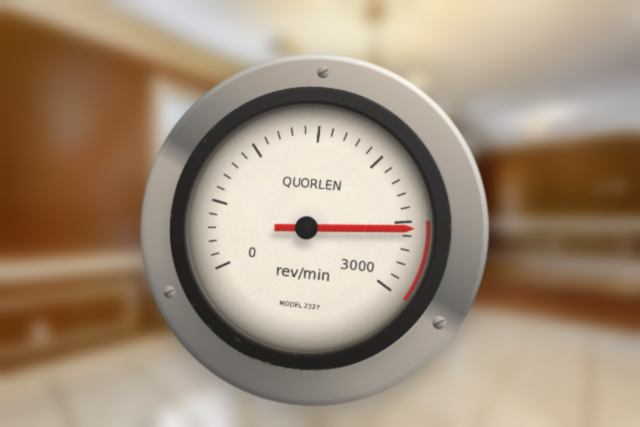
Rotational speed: 2550; rpm
